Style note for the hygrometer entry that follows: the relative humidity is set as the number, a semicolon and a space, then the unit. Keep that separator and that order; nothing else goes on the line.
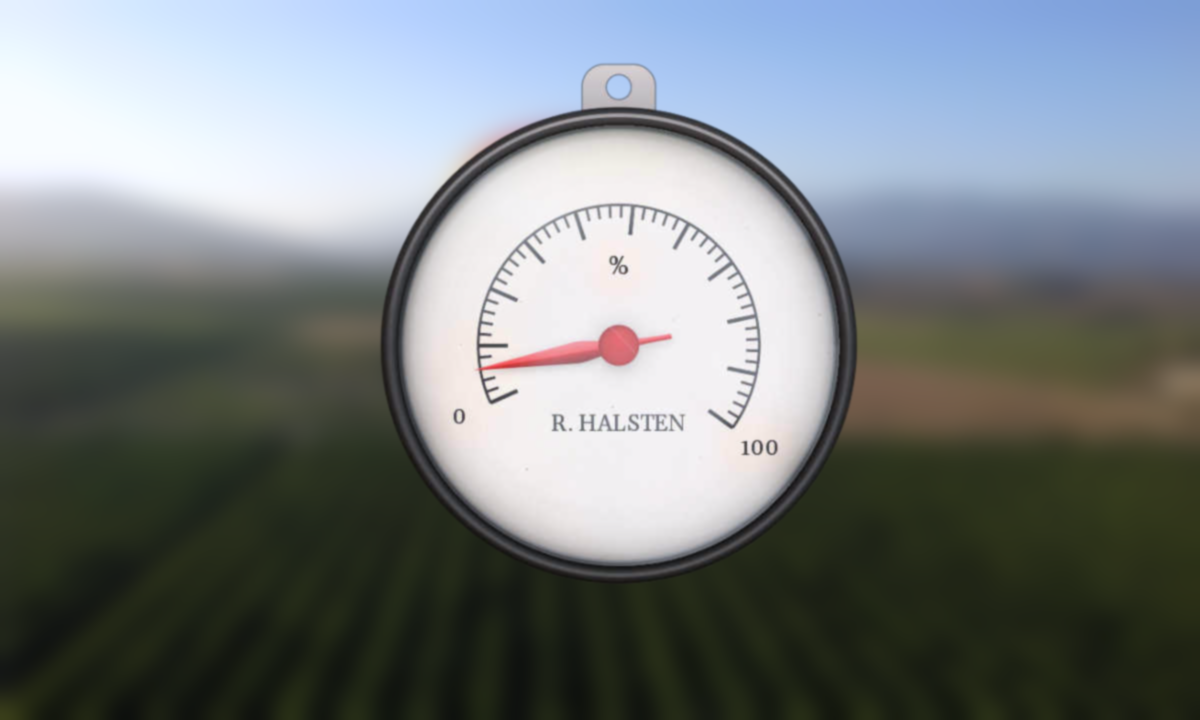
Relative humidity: 6; %
